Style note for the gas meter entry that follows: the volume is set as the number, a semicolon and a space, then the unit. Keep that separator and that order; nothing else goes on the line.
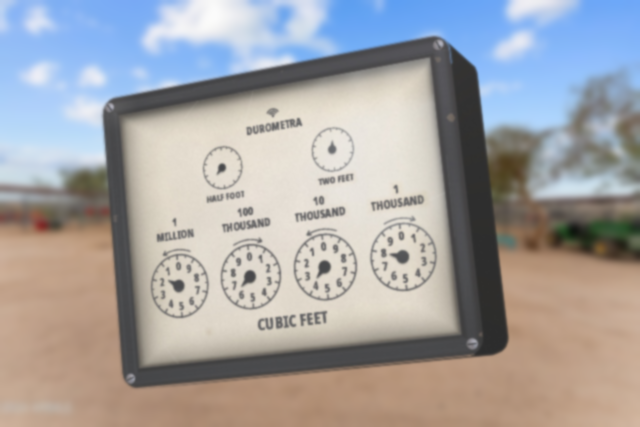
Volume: 163800; ft³
